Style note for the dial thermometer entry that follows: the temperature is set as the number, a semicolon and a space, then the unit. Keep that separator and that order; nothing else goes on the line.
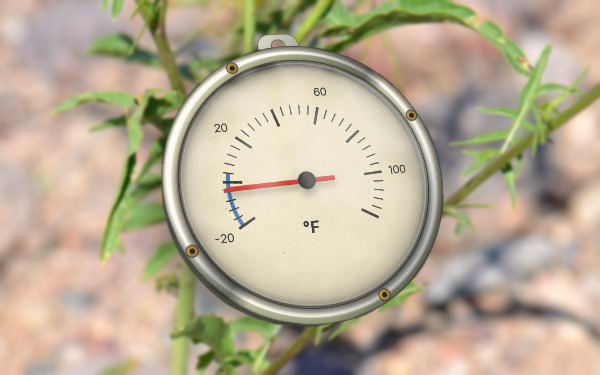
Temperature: -4; °F
